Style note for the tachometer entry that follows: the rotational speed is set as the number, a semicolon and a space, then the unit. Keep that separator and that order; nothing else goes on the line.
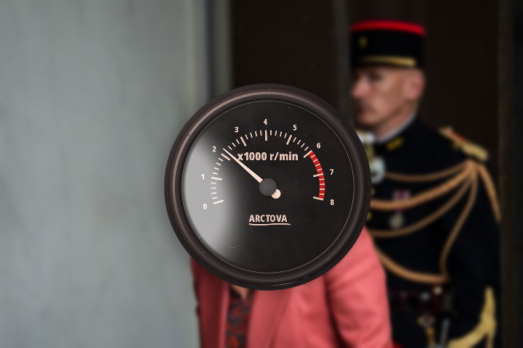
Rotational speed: 2200; rpm
